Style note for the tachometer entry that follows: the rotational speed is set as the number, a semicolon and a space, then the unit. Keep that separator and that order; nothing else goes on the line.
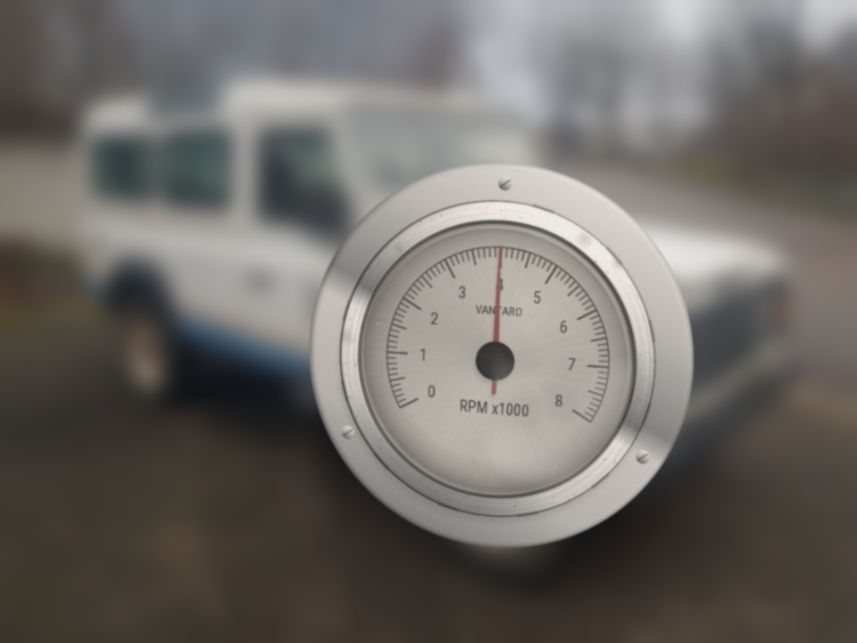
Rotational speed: 4000; rpm
